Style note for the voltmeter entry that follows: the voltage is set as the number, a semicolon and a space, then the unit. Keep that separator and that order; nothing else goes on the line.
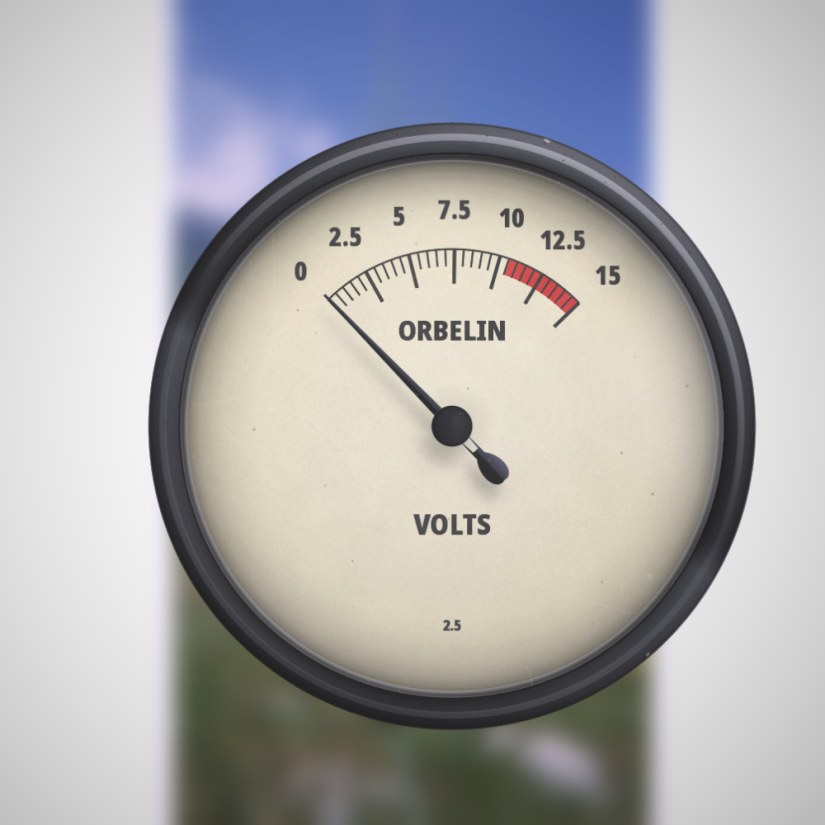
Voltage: 0; V
